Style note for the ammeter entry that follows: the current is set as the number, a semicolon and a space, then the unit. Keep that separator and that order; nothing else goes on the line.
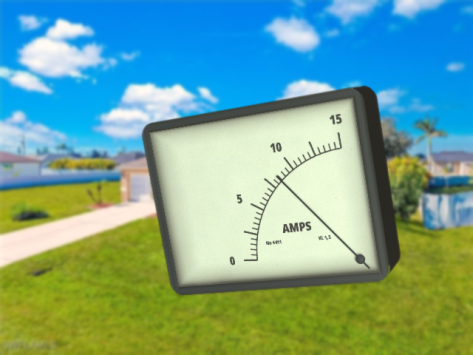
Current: 8.5; A
